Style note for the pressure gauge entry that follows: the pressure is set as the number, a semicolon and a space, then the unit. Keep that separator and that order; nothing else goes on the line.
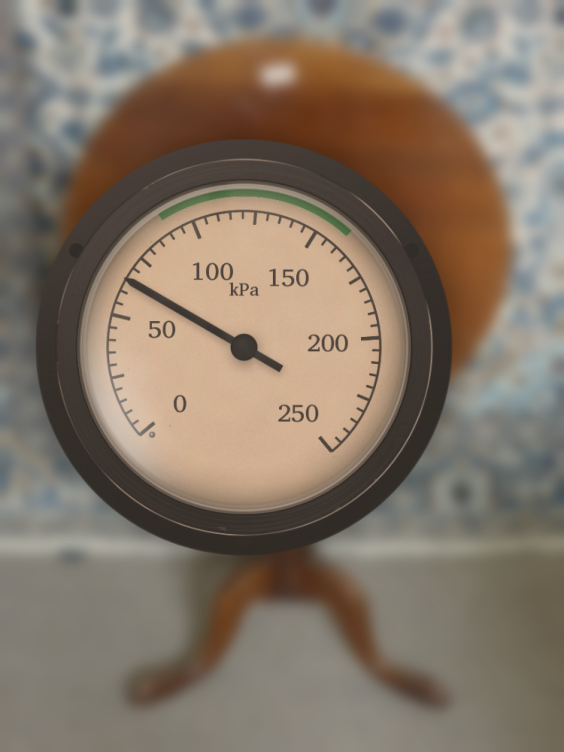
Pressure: 65; kPa
